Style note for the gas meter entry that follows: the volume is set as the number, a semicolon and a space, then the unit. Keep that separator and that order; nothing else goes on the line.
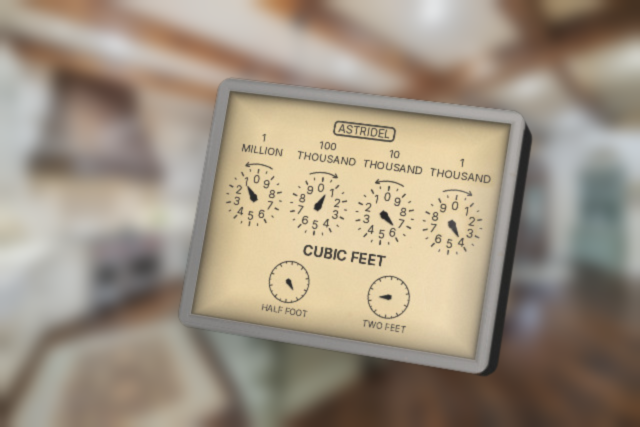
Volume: 106400; ft³
